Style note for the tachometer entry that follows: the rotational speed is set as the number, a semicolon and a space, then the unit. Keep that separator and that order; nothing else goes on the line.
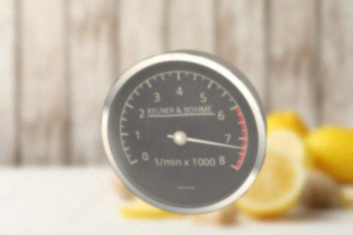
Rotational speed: 7250; rpm
